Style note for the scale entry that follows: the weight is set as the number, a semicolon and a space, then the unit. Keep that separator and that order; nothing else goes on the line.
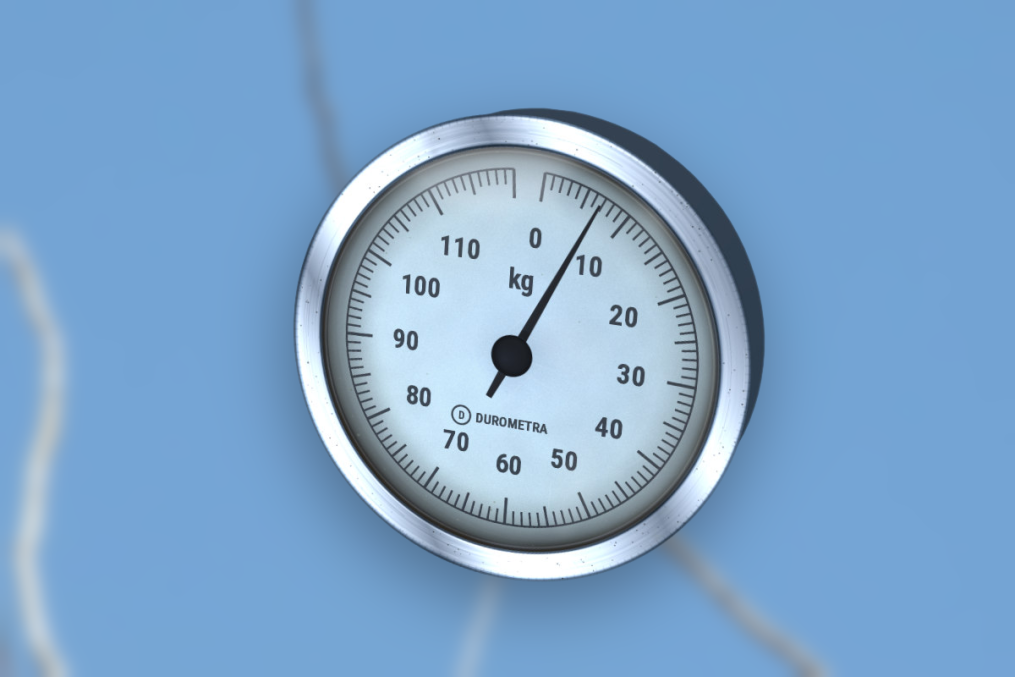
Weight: 7; kg
